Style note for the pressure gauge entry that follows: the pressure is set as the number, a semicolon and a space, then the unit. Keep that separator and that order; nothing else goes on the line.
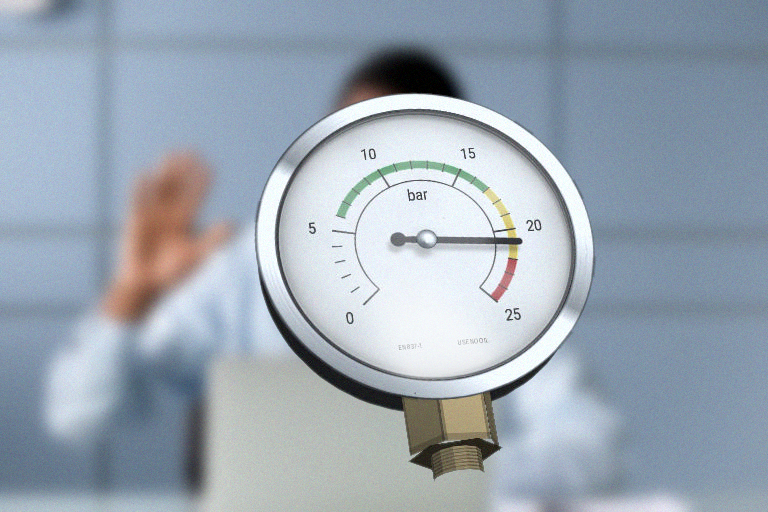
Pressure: 21; bar
